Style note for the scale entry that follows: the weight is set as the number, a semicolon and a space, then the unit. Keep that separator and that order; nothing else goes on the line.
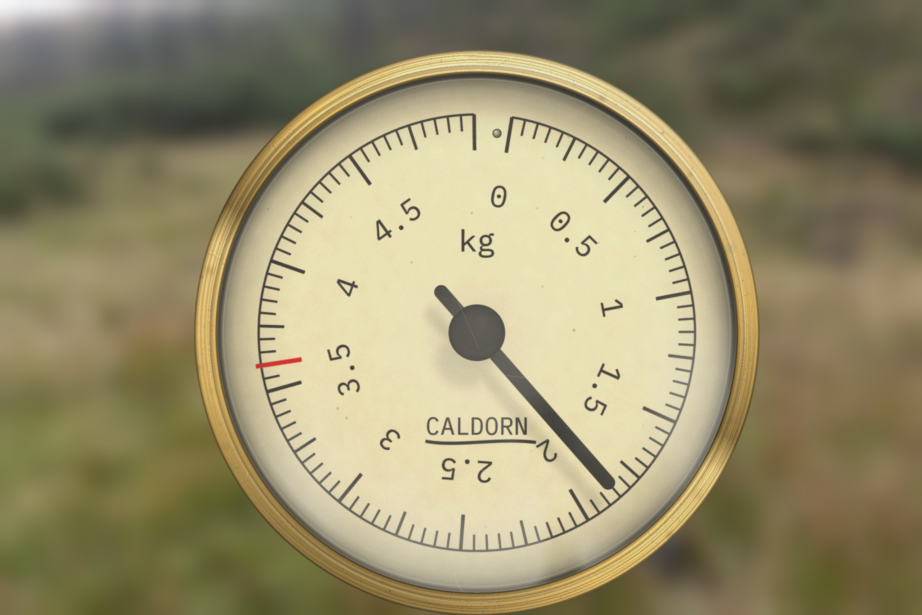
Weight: 1.85; kg
